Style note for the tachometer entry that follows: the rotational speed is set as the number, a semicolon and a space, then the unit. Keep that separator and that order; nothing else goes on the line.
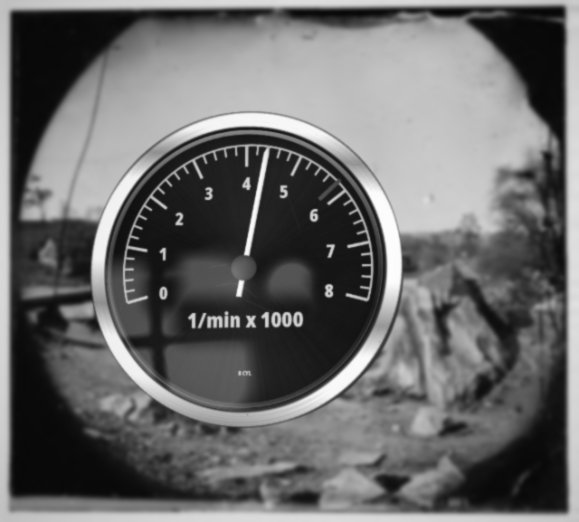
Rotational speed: 4400; rpm
